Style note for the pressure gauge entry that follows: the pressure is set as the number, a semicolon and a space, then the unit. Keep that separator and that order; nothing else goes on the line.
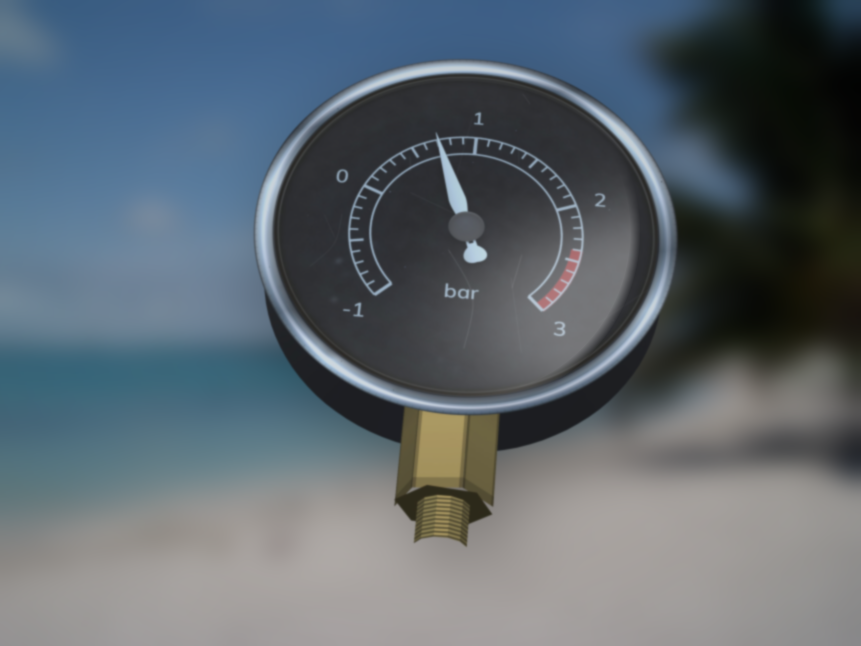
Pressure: 0.7; bar
